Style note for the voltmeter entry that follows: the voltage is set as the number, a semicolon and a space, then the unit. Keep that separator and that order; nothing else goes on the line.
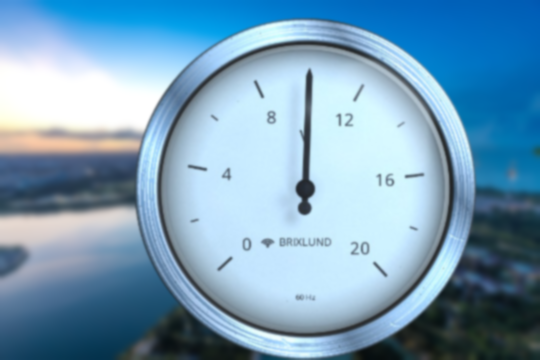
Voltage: 10; V
